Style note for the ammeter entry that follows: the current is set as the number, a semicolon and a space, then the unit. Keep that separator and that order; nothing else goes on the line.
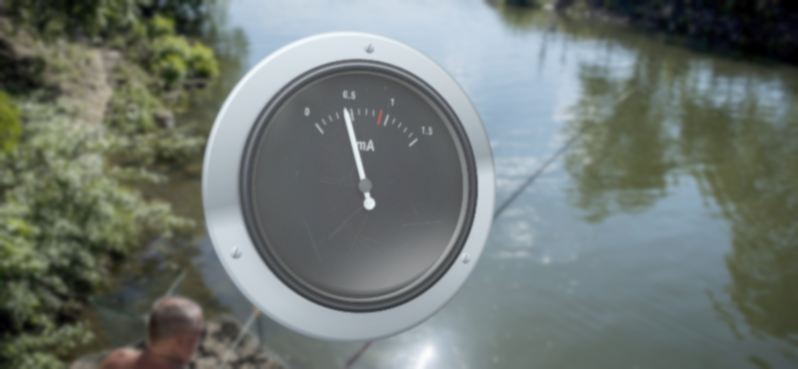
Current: 0.4; mA
